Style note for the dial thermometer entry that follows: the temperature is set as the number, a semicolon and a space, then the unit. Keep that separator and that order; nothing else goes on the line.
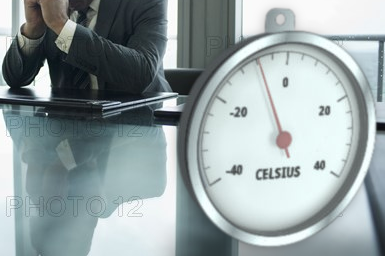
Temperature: -8; °C
